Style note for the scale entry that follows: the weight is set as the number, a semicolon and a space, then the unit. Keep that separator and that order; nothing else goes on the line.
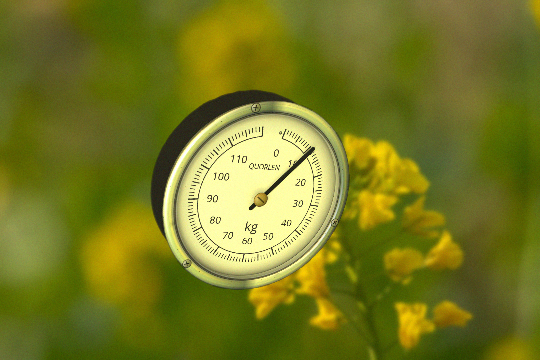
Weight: 10; kg
